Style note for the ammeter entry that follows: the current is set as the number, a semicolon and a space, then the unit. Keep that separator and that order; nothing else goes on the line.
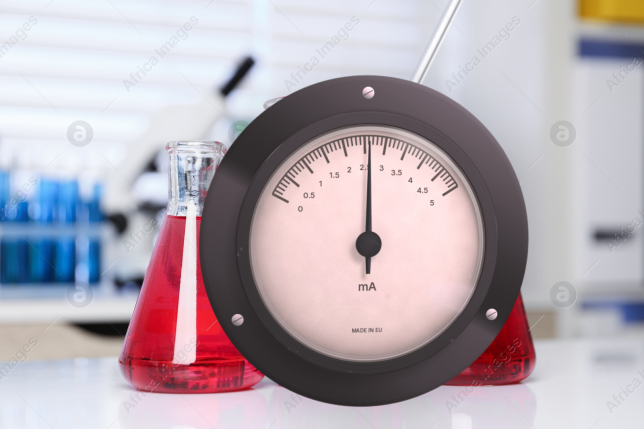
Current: 2.6; mA
